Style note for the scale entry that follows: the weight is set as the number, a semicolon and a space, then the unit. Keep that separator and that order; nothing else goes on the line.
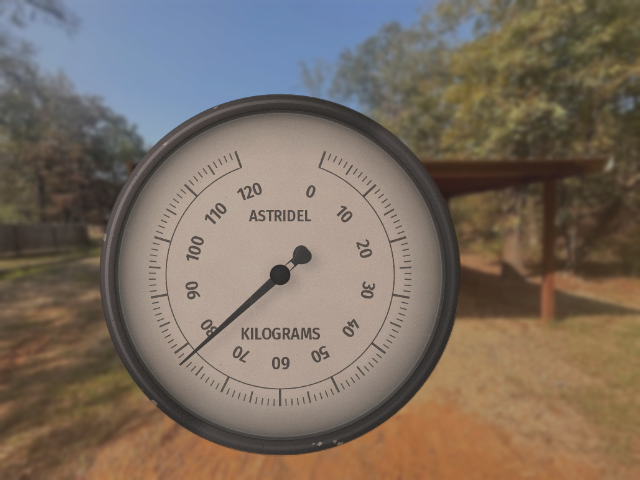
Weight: 78; kg
